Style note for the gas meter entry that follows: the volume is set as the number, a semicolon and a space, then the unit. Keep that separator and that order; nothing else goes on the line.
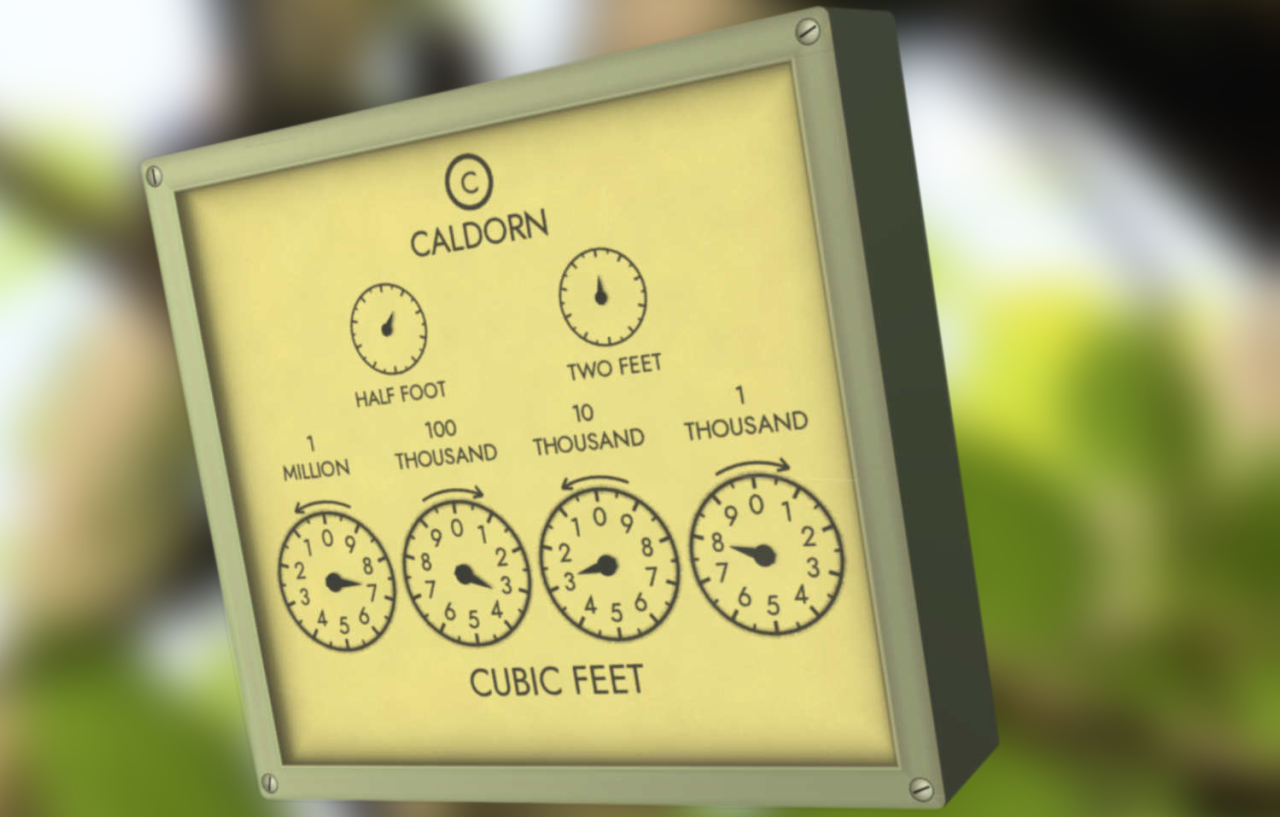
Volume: 732800; ft³
